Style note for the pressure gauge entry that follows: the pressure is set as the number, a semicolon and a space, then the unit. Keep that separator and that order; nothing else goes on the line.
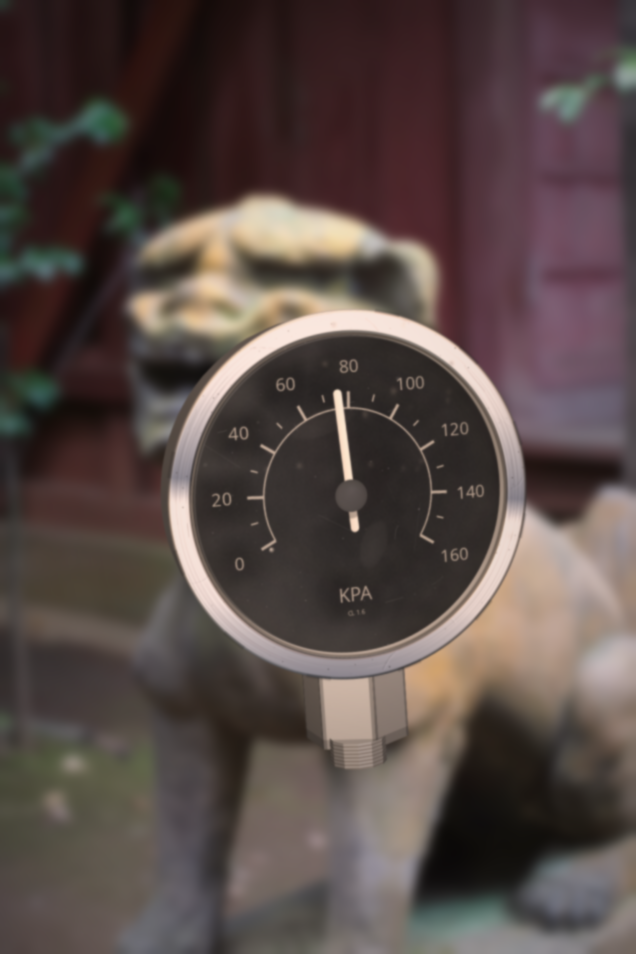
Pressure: 75; kPa
